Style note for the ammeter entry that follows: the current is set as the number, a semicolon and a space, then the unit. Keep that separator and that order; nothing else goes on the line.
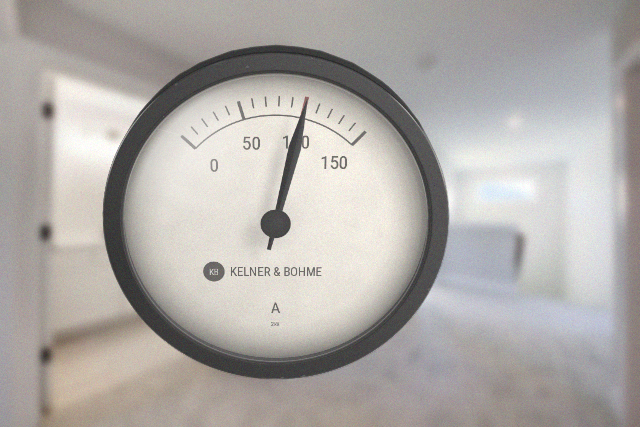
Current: 100; A
